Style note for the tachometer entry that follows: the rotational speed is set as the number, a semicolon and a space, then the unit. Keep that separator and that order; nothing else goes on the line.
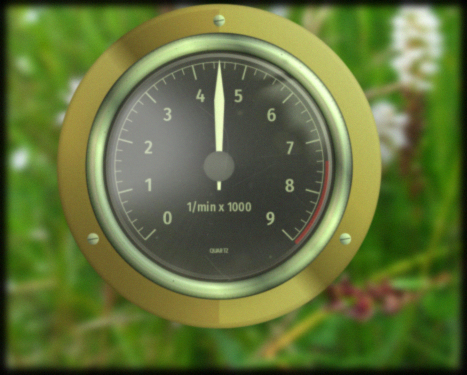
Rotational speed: 4500; rpm
